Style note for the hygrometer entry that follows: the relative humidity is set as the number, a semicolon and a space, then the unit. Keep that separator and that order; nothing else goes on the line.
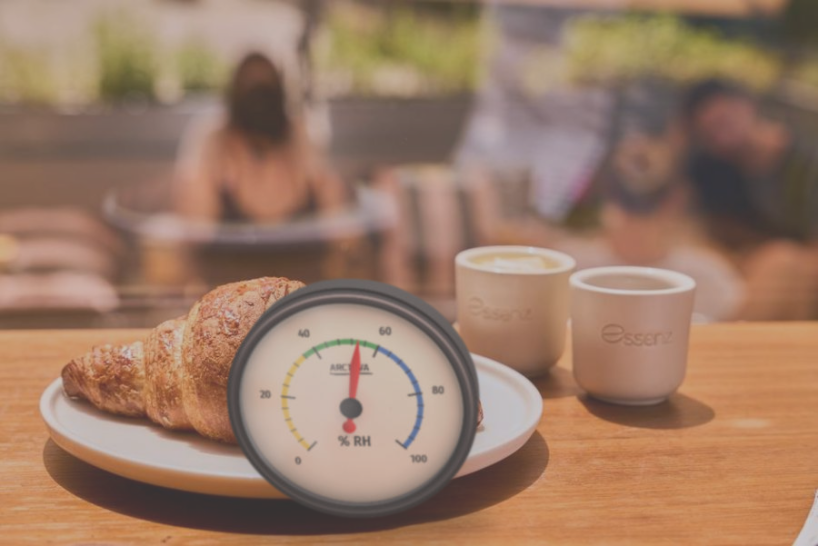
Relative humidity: 54; %
